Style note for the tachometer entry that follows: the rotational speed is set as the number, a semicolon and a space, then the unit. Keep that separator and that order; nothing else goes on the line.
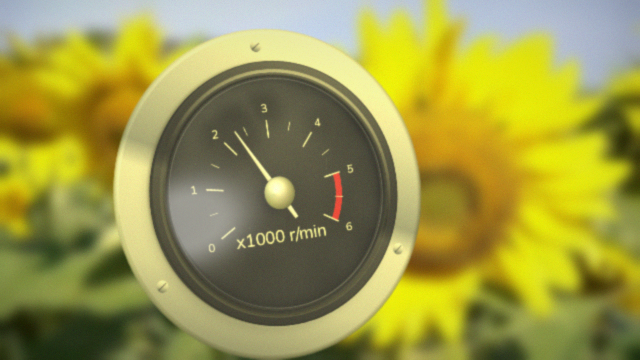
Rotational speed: 2250; rpm
